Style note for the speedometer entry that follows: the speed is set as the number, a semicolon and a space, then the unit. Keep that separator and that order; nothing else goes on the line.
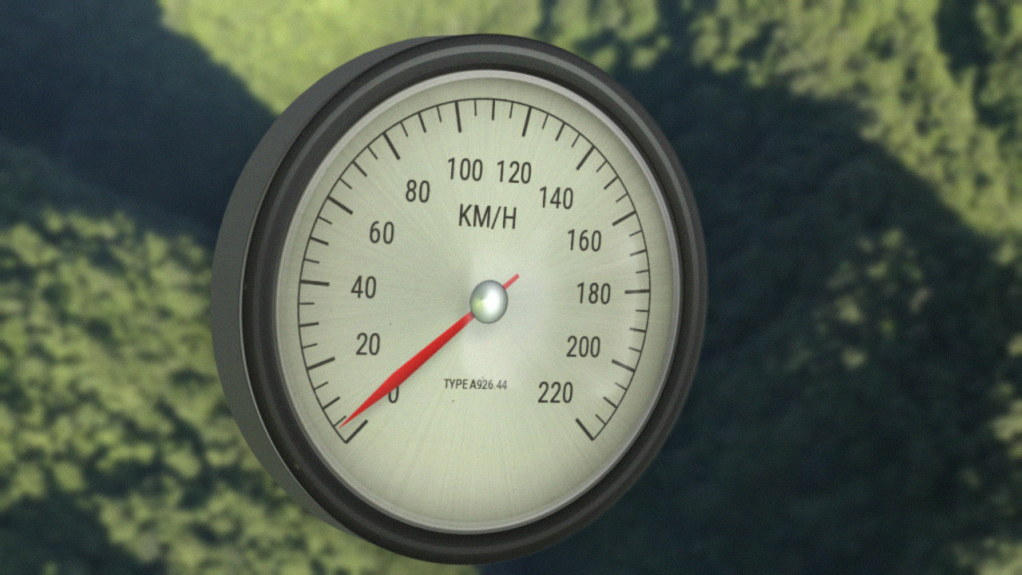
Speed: 5; km/h
